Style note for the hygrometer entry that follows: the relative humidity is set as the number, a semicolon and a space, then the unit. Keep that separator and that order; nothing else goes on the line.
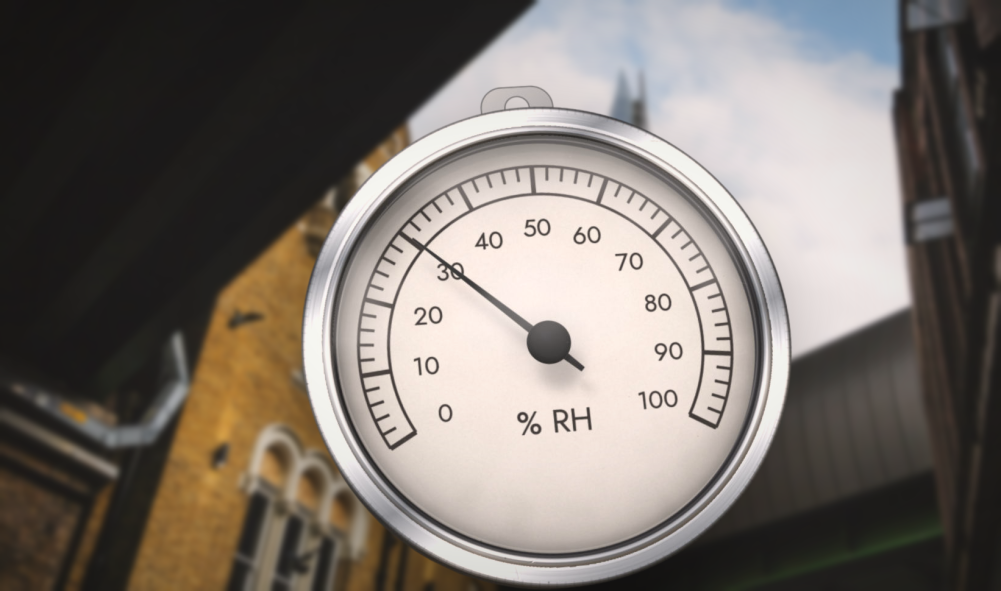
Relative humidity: 30; %
